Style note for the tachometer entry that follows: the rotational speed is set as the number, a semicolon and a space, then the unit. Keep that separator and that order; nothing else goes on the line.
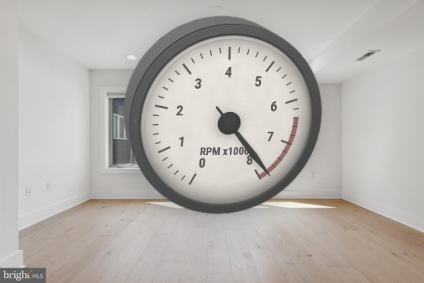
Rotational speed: 7800; rpm
